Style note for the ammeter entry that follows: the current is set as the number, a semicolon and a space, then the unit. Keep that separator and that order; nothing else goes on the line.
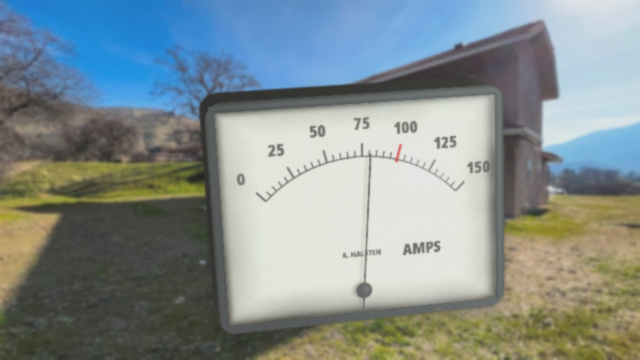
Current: 80; A
